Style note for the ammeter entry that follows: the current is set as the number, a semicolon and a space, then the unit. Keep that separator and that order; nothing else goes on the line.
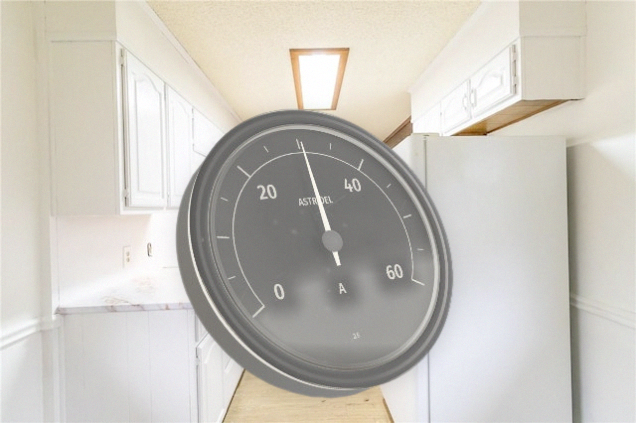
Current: 30; A
